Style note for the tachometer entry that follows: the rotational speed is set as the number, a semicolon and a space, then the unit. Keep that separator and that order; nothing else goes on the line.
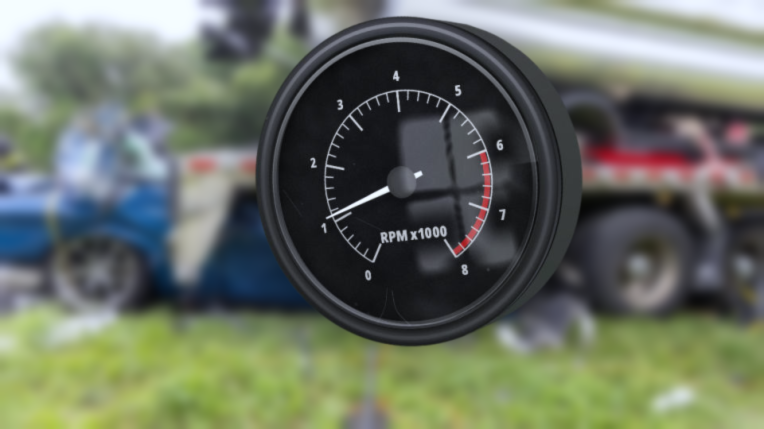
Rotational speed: 1100; rpm
